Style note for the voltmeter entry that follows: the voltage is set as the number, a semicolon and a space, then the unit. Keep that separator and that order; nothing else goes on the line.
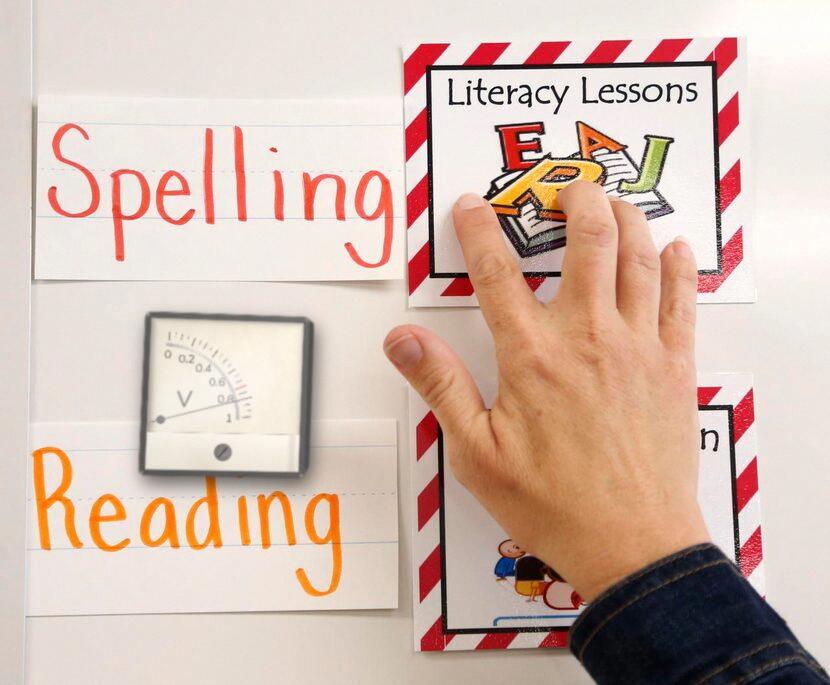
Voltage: 0.85; V
